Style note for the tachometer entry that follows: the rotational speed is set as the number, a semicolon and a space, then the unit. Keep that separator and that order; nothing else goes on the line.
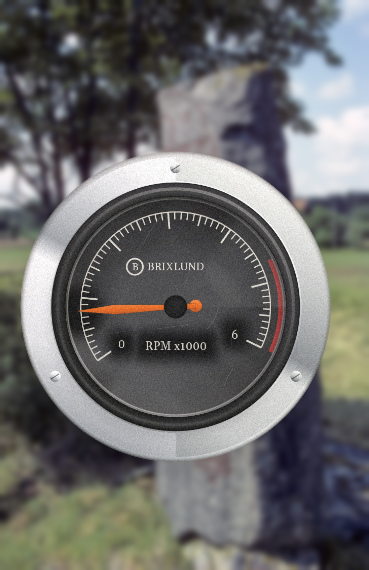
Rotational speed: 800; rpm
